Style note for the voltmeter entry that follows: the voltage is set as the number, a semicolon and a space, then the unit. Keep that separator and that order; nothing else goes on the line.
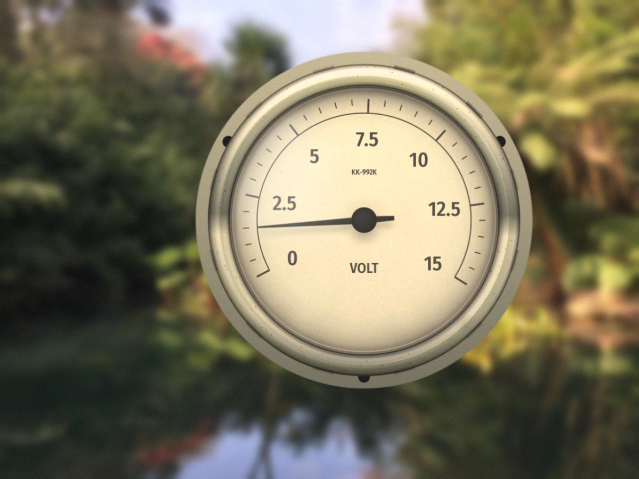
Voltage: 1.5; V
